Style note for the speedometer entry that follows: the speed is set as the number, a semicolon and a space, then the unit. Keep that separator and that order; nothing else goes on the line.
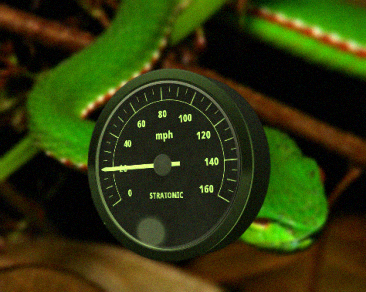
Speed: 20; mph
